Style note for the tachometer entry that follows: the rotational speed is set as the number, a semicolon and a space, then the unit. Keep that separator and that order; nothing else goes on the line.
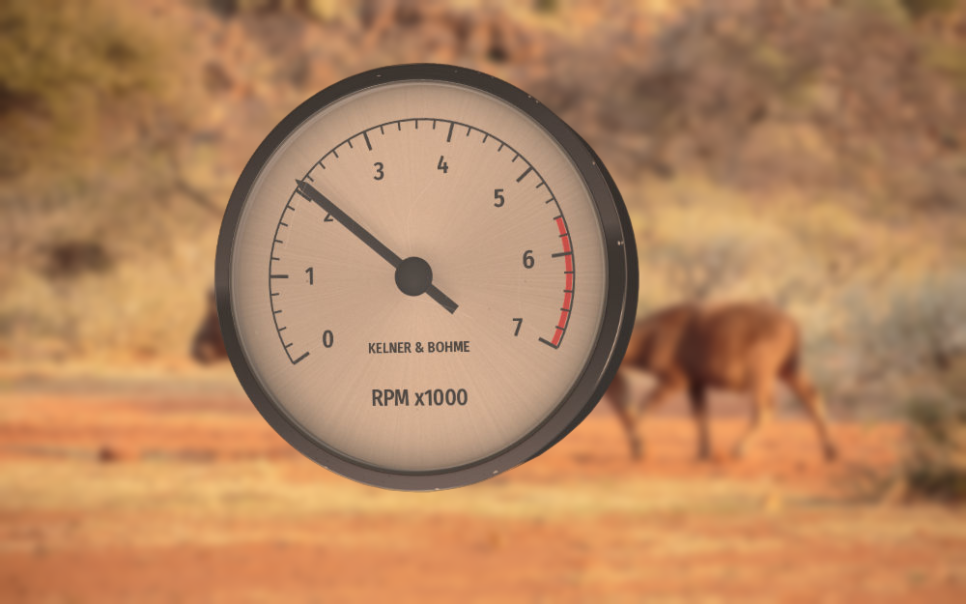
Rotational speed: 2100; rpm
